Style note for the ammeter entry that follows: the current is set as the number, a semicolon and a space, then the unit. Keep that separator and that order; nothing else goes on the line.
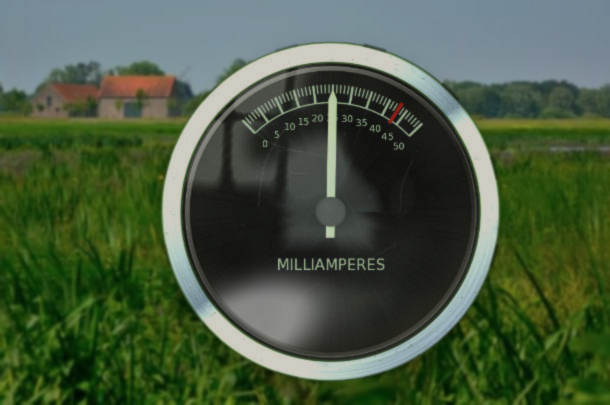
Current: 25; mA
